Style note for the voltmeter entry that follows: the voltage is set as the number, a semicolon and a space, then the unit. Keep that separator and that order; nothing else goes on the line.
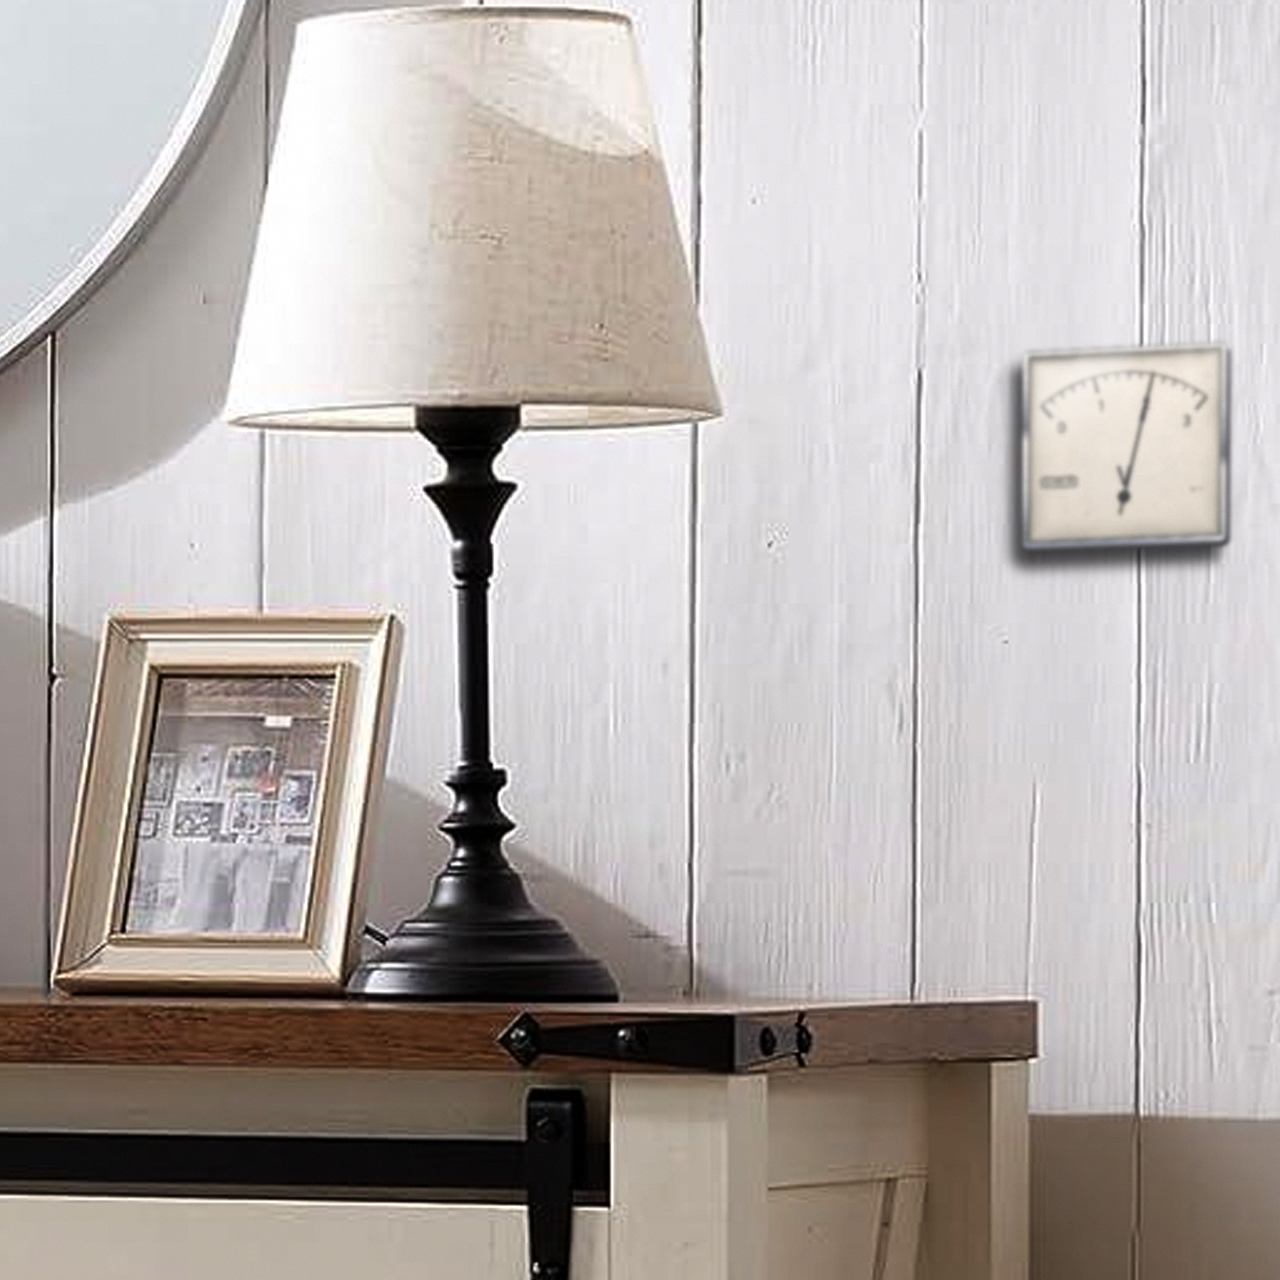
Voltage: 2; V
